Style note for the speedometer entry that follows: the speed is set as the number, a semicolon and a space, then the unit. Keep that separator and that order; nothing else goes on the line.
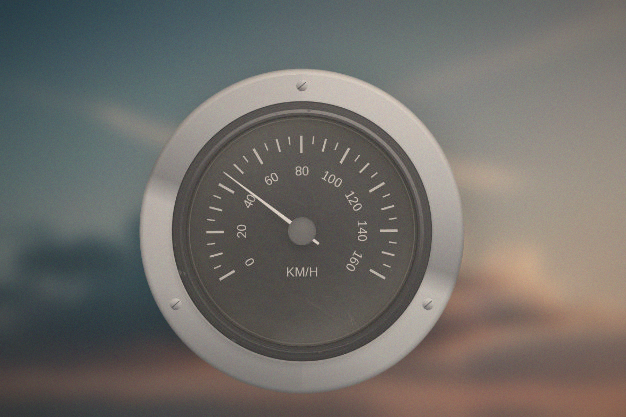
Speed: 45; km/h
